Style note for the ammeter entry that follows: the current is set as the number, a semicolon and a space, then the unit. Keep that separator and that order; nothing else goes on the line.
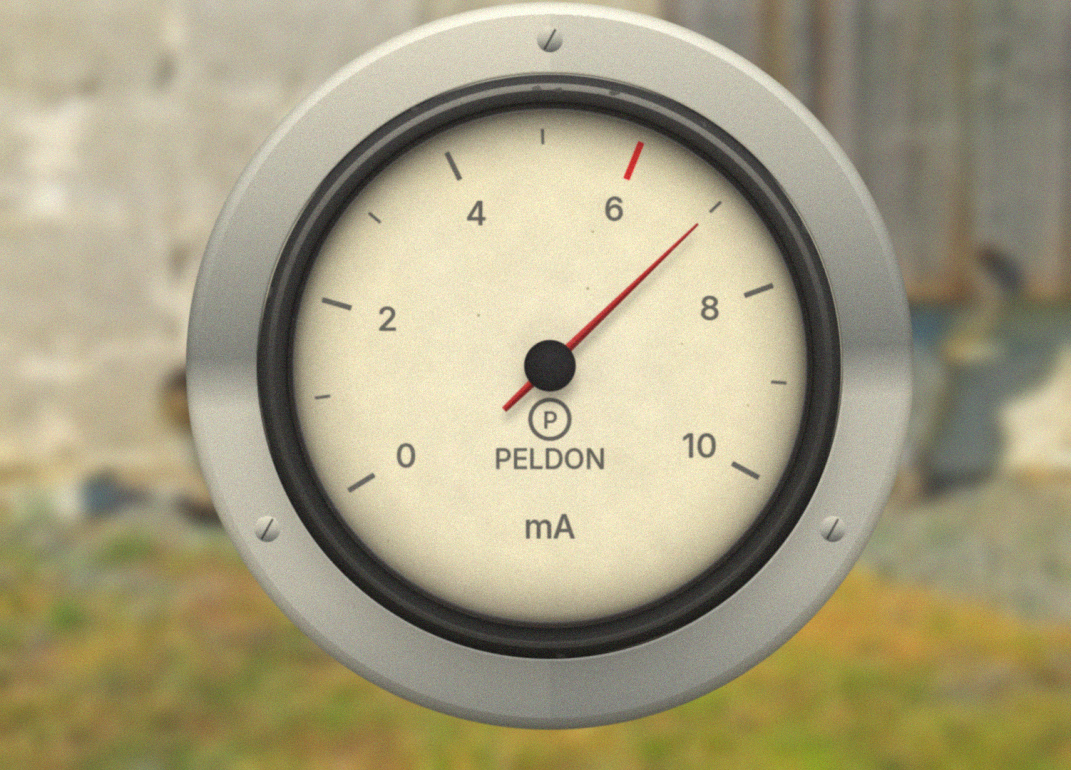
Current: 7; mA
